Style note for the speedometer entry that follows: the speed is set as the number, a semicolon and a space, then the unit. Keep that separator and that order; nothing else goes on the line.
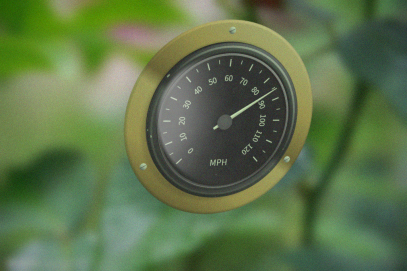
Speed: 85; mph
